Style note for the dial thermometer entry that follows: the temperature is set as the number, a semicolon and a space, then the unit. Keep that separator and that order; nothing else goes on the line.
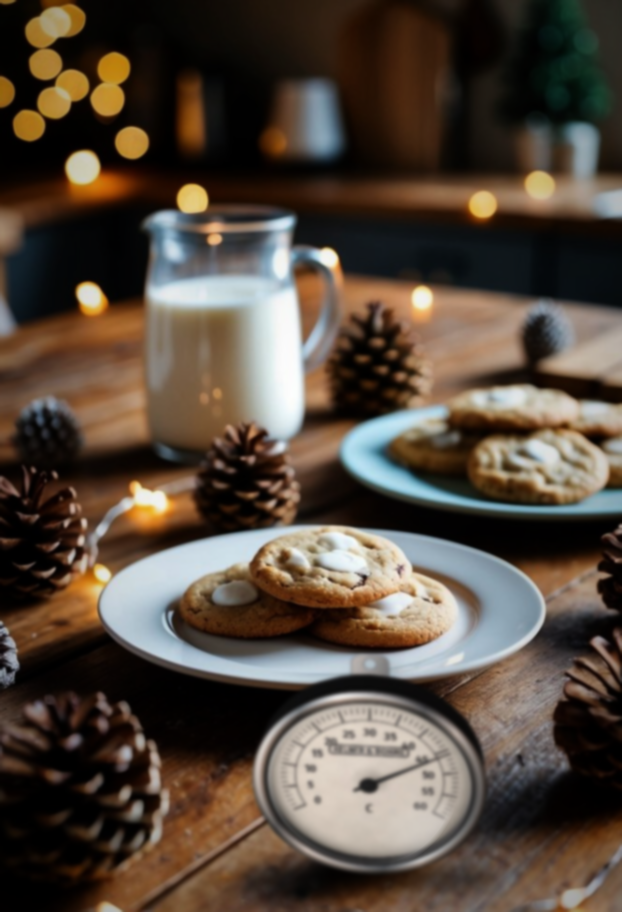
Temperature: 45; °C
